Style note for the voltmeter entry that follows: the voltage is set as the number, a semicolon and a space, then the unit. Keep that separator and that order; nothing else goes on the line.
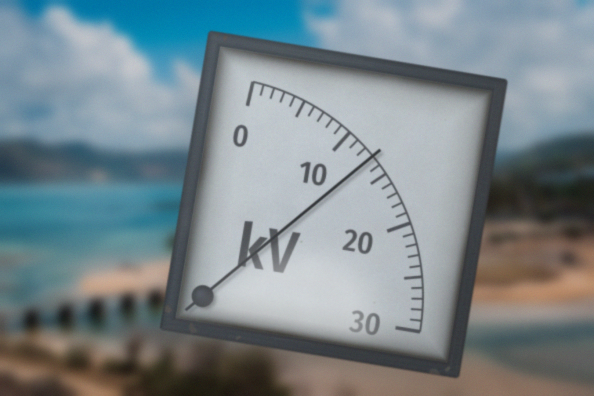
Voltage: 13; kV
